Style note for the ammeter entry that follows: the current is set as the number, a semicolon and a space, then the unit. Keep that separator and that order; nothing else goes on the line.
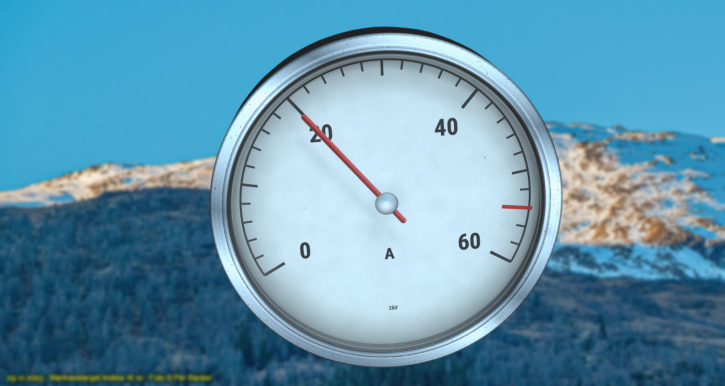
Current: 20; A
